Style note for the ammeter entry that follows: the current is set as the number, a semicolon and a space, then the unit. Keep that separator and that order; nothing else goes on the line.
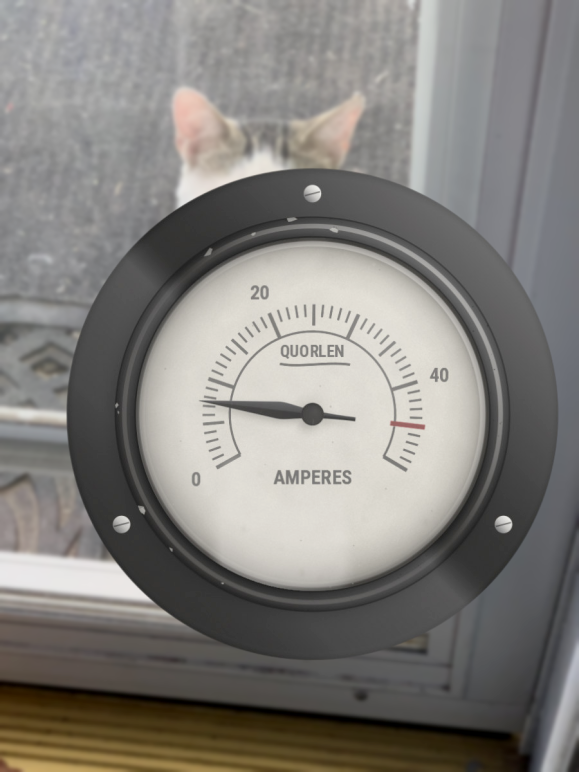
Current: 7.5; A
